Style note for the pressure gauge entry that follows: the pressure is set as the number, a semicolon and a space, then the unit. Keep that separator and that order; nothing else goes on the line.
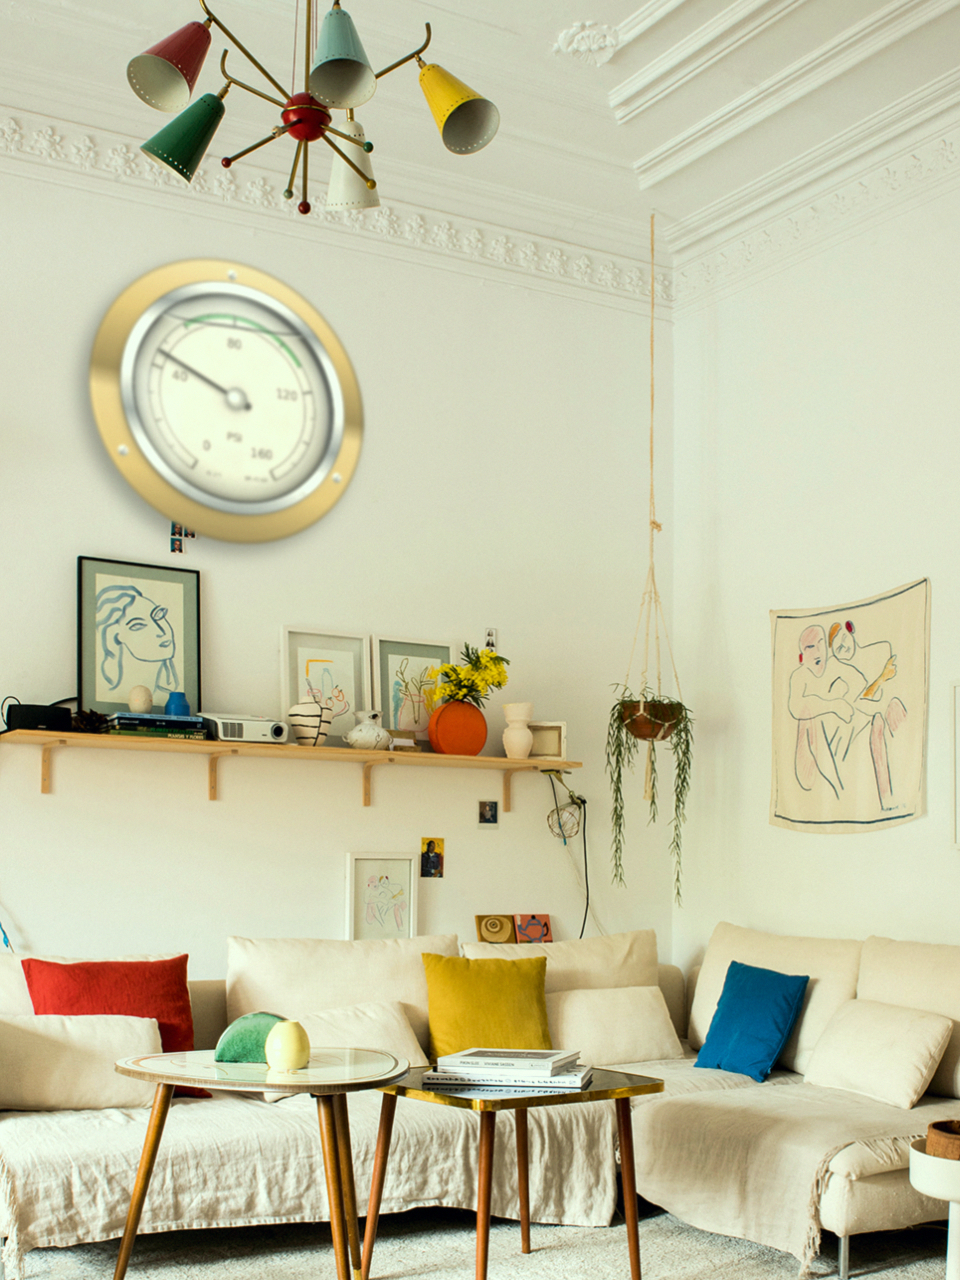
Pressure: 45; psi
